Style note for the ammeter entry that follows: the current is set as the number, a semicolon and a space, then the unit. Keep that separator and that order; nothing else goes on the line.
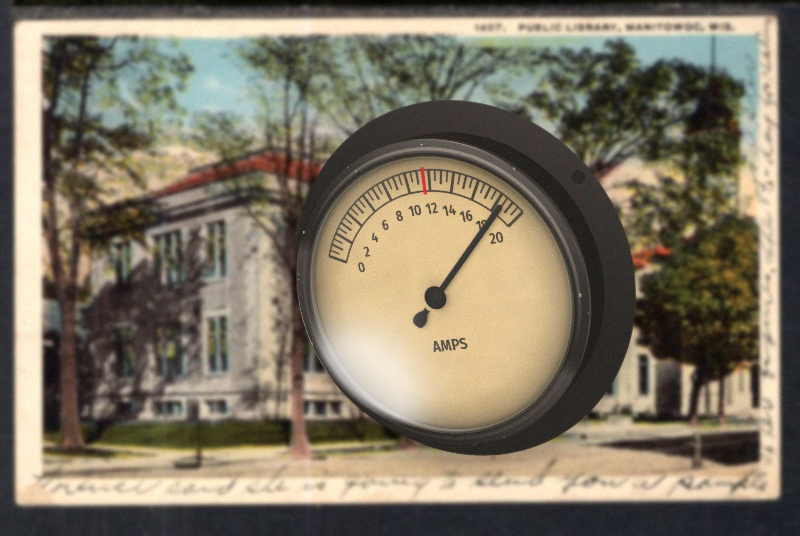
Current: 18.5; A
